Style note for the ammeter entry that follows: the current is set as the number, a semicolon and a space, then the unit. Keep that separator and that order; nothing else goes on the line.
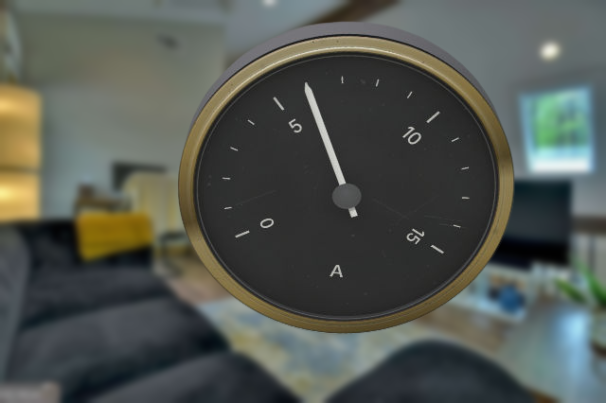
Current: 6; A
